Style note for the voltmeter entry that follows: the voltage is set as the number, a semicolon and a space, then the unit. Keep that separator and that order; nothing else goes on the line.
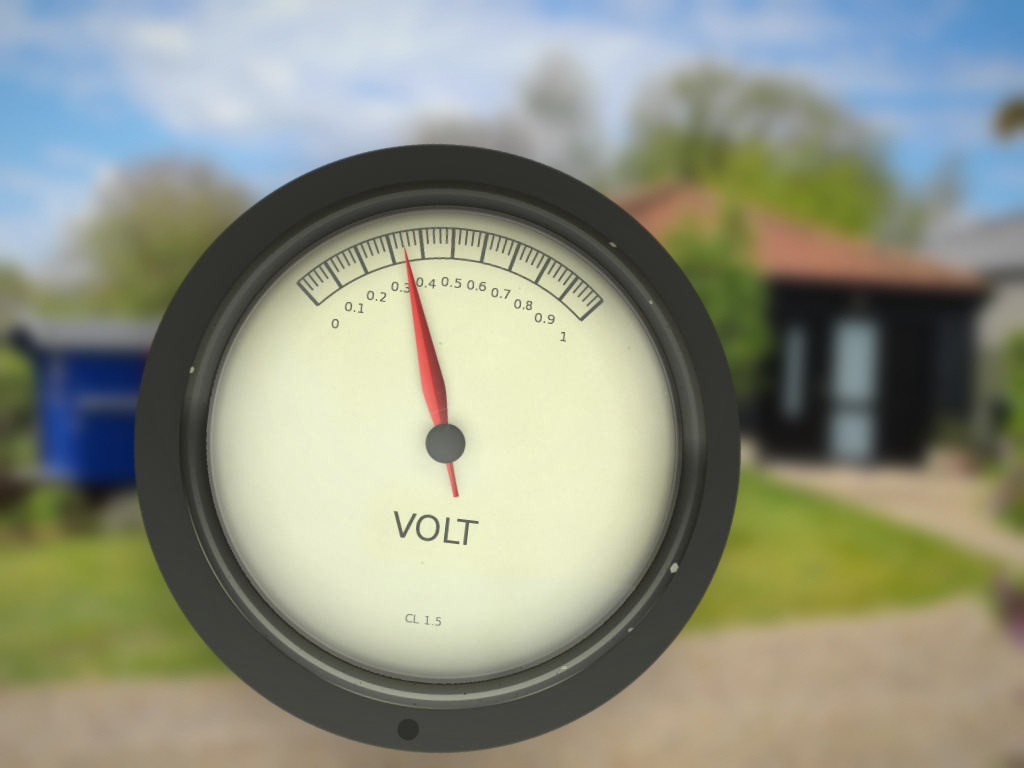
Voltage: 0.34; V
